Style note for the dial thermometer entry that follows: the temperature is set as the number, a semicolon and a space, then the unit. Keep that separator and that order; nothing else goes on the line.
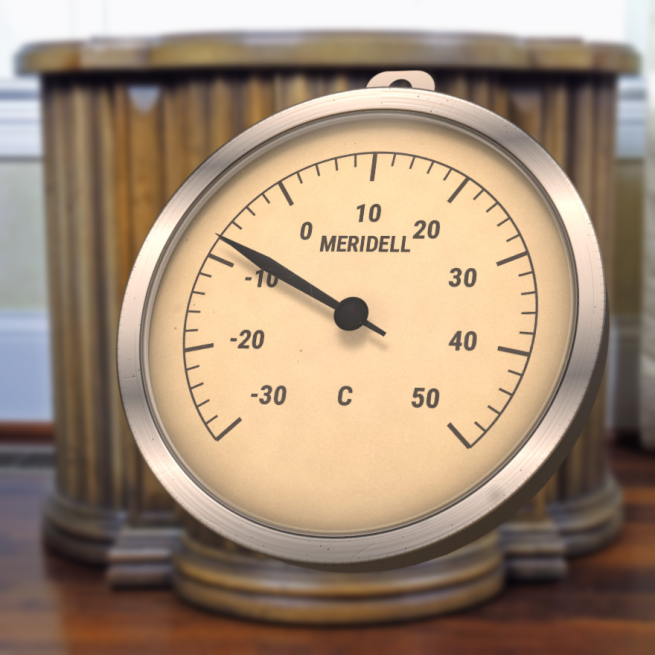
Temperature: -8; °C
